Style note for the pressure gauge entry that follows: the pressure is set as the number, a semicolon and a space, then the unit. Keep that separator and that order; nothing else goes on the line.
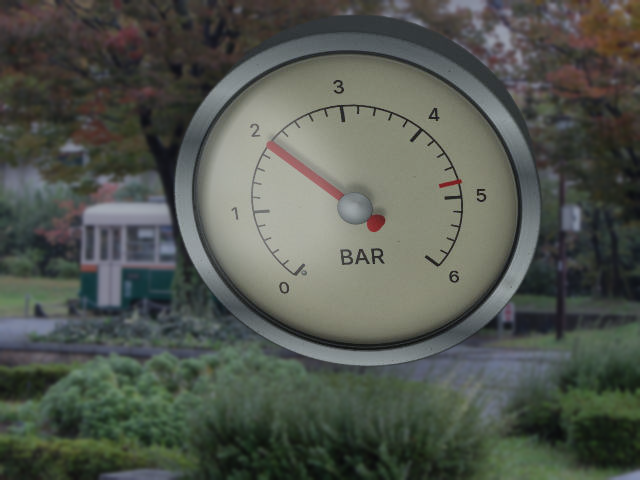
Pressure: 2; bar
